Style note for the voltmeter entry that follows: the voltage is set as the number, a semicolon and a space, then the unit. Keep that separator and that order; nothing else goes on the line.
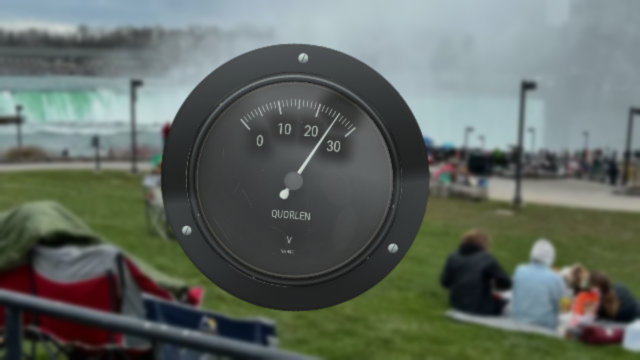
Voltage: 25; V
